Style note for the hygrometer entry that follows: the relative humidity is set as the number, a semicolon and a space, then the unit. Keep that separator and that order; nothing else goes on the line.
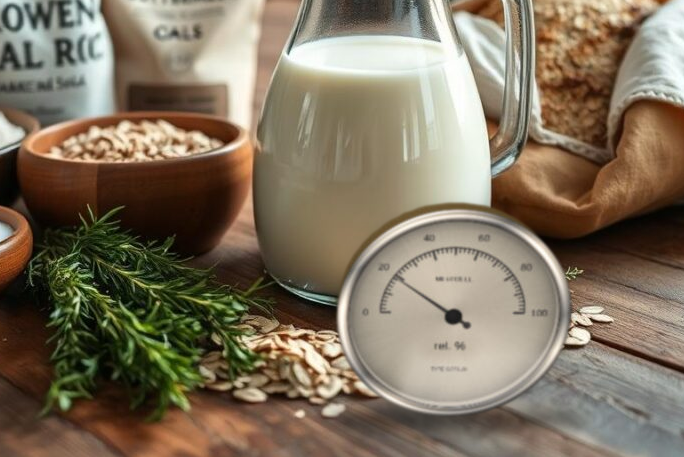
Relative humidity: 20; %
